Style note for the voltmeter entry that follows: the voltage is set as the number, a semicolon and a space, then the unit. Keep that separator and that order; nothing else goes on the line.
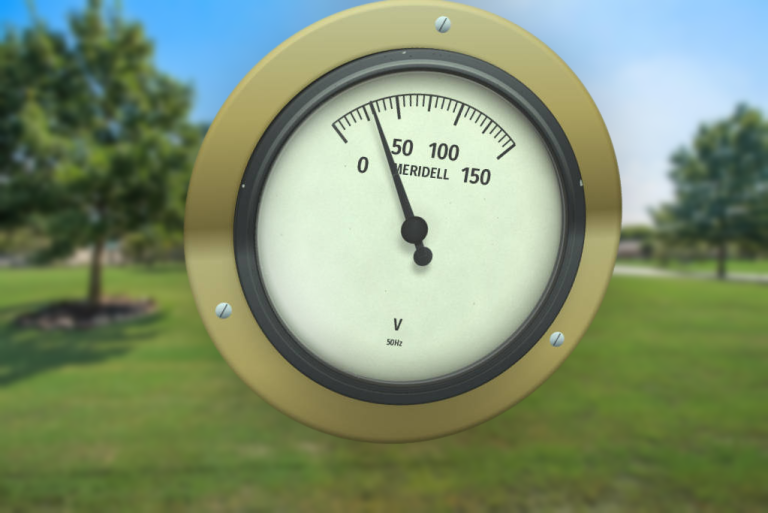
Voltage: 30; V
